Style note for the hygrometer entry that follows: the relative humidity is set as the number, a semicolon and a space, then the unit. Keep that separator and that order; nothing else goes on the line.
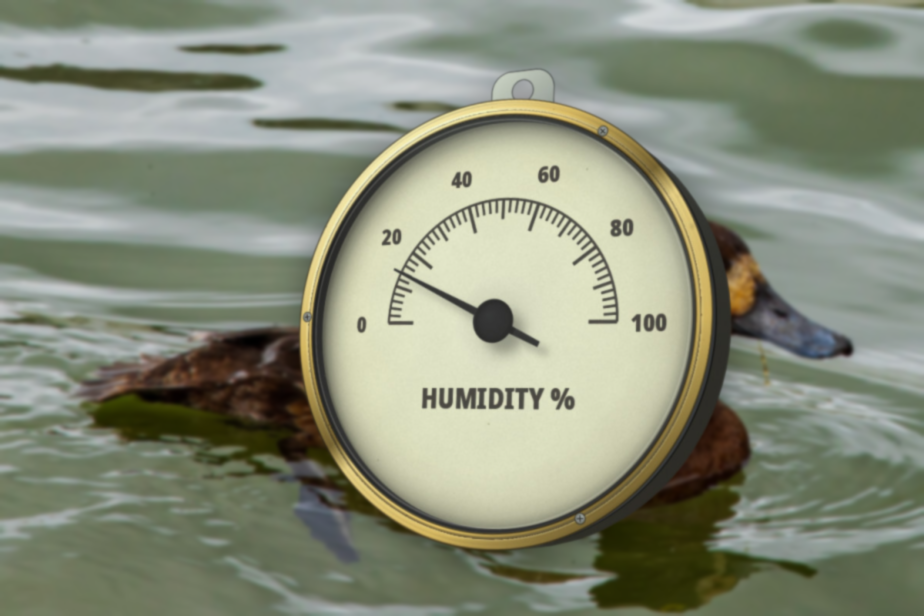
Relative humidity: 14; %
